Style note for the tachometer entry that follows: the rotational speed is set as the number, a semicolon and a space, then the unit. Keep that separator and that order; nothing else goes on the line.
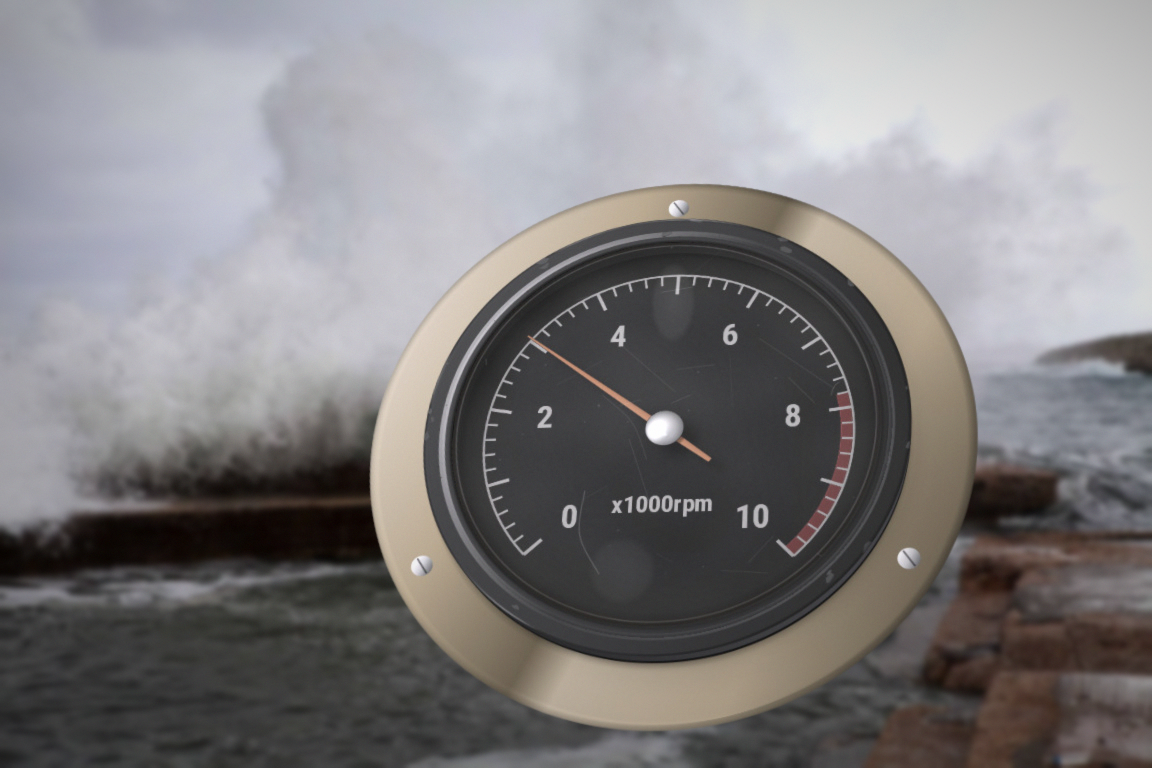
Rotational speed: 3000; rpm
